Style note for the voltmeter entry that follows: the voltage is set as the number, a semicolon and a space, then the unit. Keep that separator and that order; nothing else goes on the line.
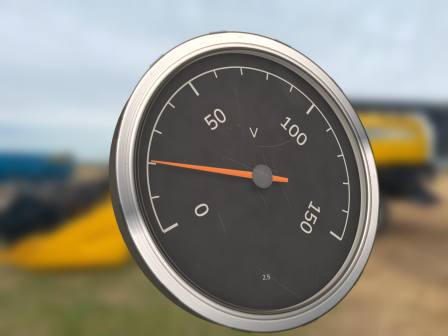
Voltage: 20; V
